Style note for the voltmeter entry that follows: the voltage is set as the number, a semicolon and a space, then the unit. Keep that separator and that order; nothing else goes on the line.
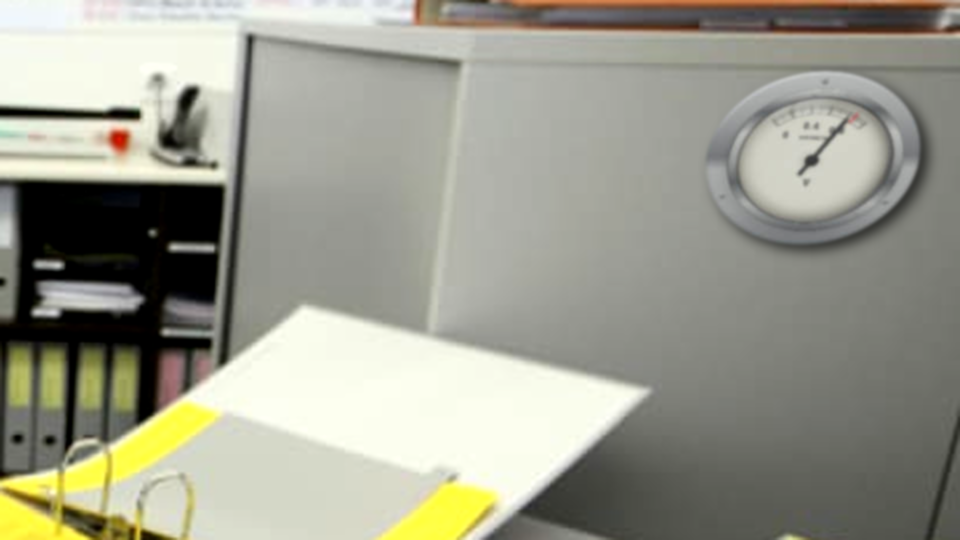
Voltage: 0.8; V
